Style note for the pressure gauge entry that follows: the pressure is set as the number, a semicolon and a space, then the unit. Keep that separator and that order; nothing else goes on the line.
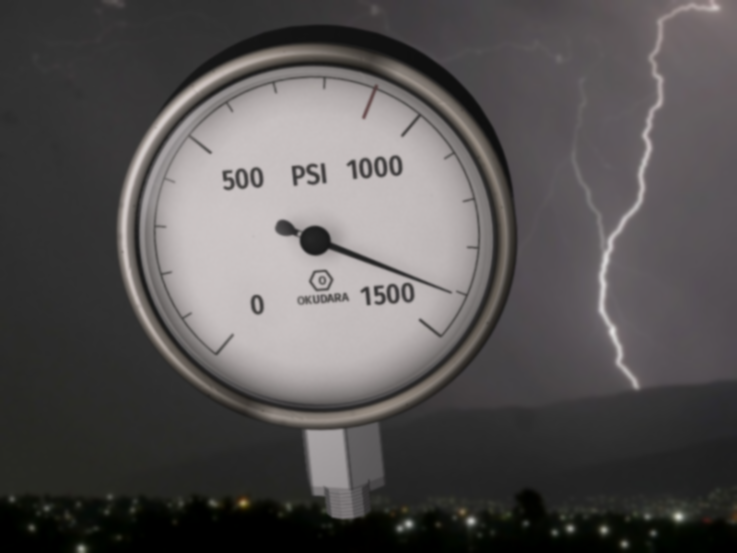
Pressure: 1400; psi
